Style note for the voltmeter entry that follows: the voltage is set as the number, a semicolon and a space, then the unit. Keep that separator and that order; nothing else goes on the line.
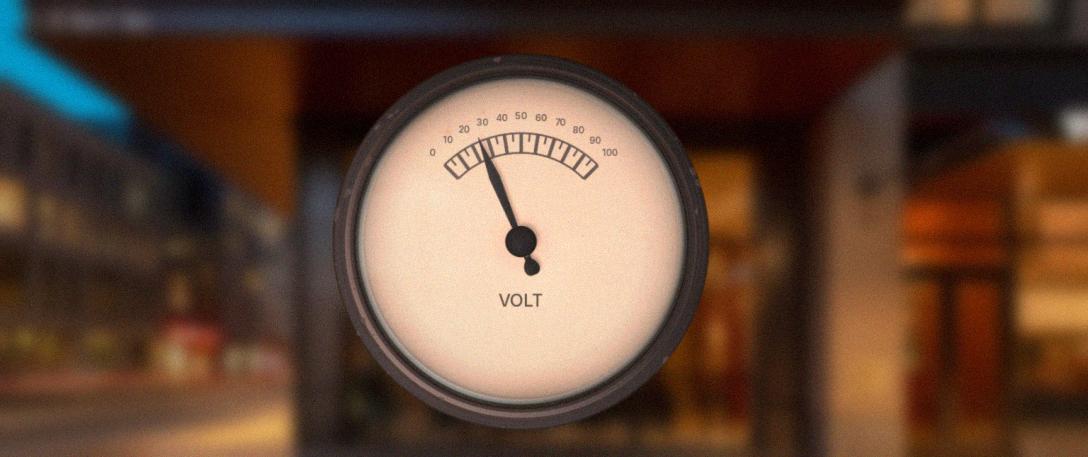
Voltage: 25; V
